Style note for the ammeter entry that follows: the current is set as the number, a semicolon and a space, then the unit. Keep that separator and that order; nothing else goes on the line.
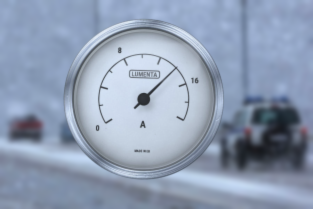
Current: 14; A
